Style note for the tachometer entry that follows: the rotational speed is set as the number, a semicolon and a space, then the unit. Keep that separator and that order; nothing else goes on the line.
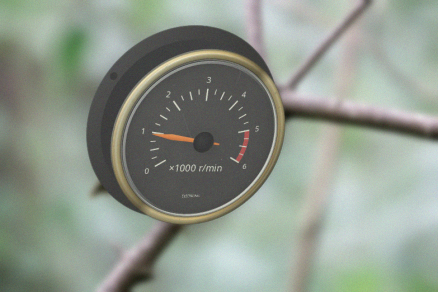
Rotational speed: 1000; rpm
